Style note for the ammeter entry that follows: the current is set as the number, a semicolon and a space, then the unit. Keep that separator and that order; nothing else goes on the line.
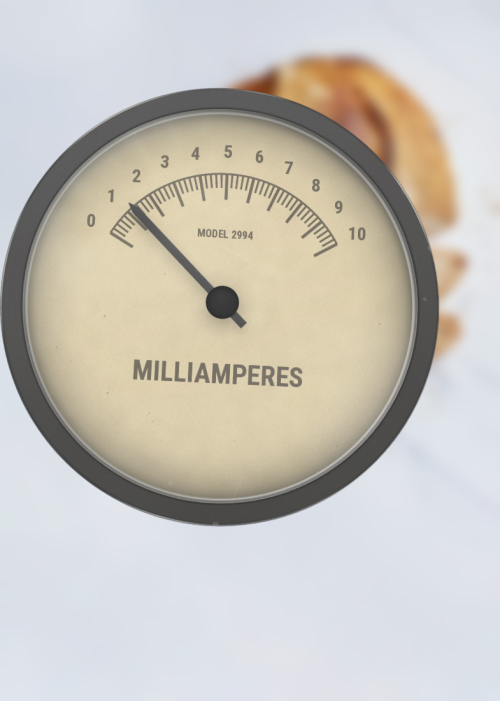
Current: 1.2; mA
